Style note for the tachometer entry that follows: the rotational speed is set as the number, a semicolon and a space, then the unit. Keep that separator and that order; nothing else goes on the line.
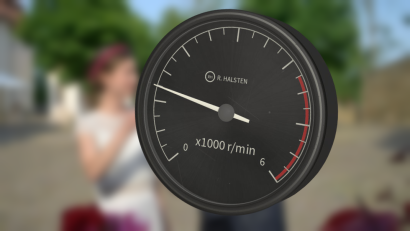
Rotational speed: 1250; rpm
